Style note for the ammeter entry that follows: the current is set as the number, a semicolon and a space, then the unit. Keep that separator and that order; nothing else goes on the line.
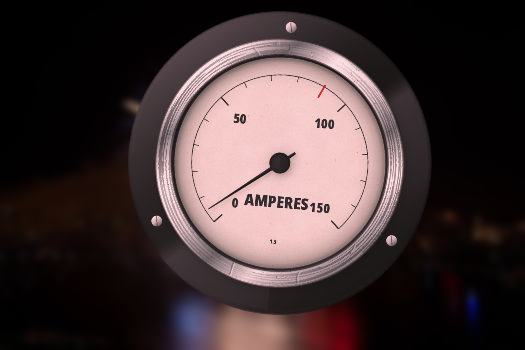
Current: 5; A
